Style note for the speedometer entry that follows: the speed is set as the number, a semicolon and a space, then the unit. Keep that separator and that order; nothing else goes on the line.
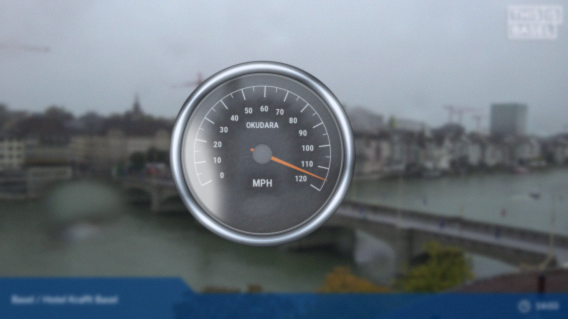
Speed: 115; mph
